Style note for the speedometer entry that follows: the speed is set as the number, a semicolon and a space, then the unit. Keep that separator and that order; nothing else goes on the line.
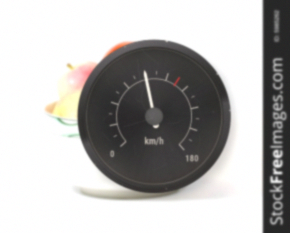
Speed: 80; km/h
